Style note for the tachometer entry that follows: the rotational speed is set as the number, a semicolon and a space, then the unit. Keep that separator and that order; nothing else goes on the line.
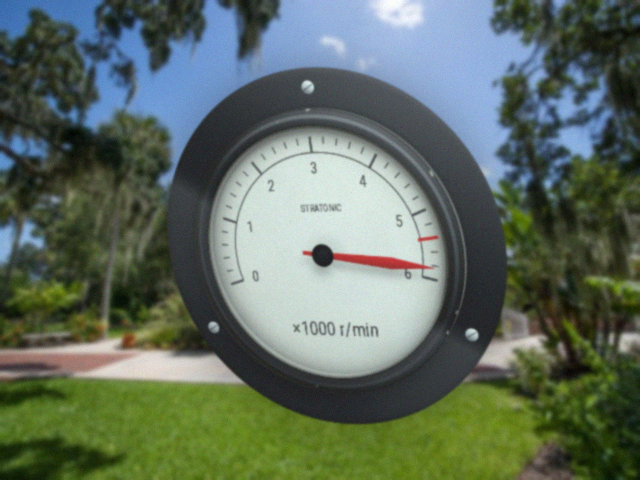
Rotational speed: 5800; rpm
